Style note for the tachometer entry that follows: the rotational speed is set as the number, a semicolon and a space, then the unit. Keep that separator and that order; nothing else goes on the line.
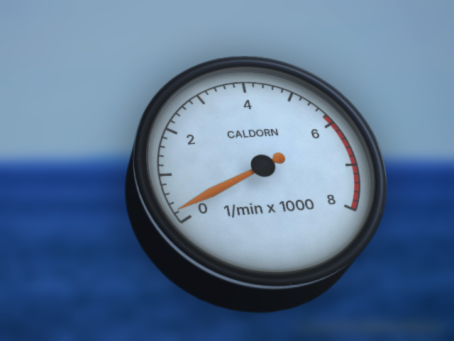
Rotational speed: 200; rpm
